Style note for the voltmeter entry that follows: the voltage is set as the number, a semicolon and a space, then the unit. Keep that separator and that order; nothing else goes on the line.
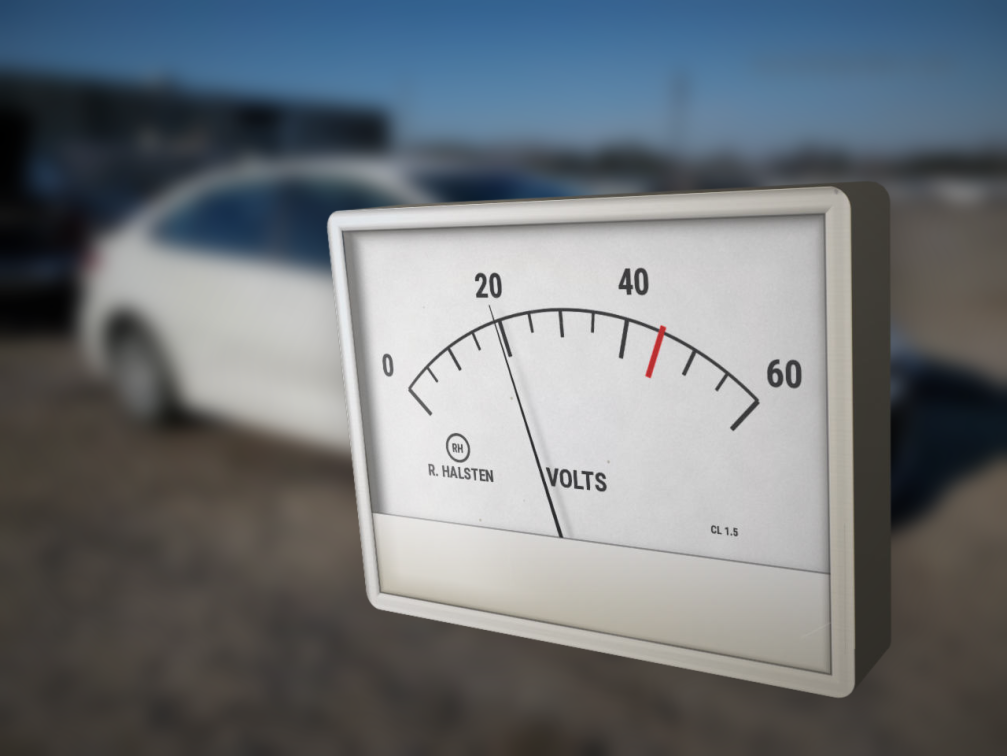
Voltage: 20; V
